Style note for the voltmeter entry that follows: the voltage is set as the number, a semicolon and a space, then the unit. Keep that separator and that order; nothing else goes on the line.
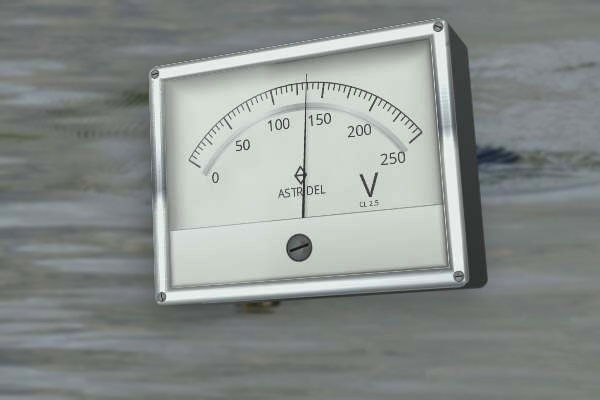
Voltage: 135; V
